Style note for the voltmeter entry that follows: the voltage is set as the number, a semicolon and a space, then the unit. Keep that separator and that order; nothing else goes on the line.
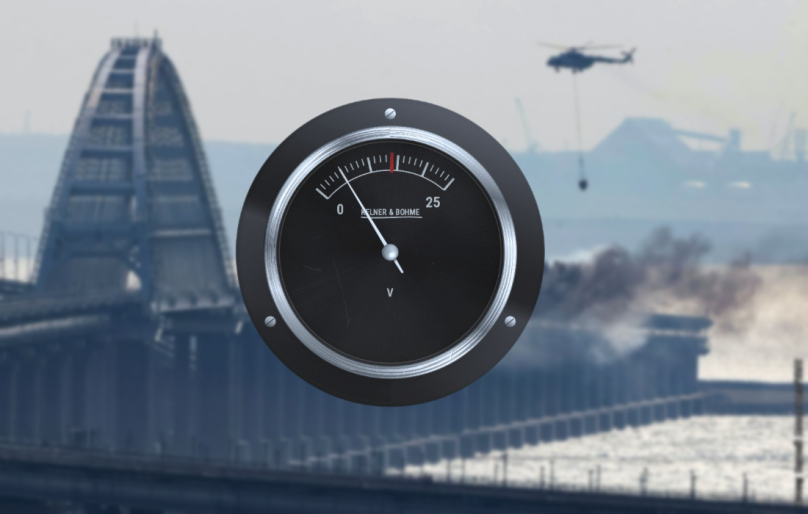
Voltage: 5; V
